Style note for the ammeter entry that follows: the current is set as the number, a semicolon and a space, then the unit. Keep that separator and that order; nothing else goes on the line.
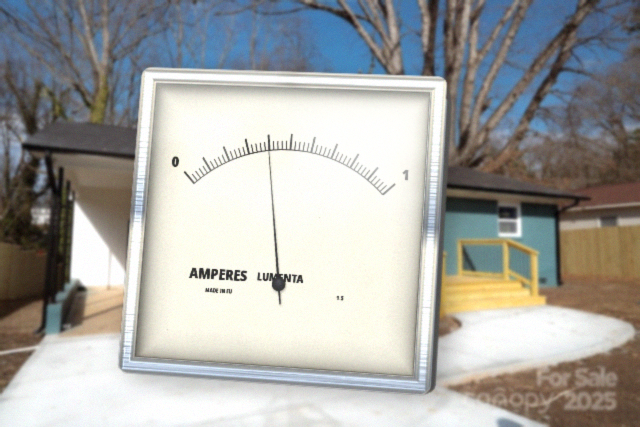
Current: 0.4; A
